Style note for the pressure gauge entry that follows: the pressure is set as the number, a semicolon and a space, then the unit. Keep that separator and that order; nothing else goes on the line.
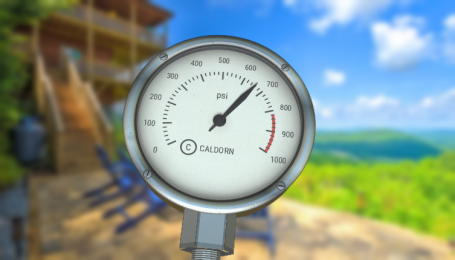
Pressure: 660; psi
